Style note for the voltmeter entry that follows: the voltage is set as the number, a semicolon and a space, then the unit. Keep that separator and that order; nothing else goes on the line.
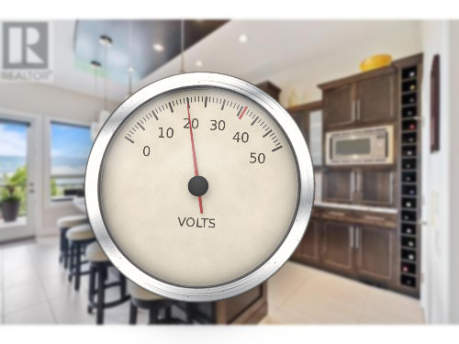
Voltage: 20; V
